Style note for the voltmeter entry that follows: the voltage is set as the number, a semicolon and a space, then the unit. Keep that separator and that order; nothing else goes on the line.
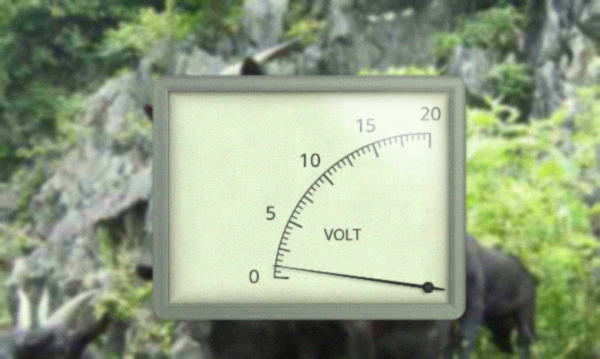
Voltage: 1; V
